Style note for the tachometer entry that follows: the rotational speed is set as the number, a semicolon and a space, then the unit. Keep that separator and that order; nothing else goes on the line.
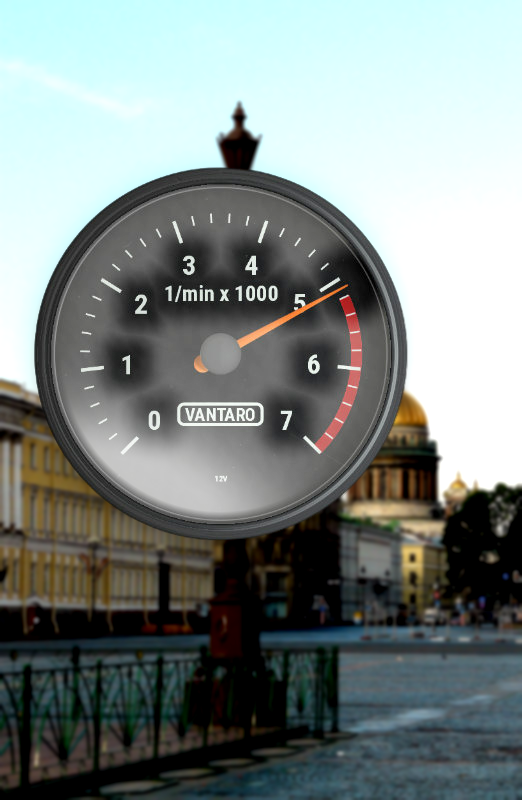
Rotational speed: 5100; rpm
